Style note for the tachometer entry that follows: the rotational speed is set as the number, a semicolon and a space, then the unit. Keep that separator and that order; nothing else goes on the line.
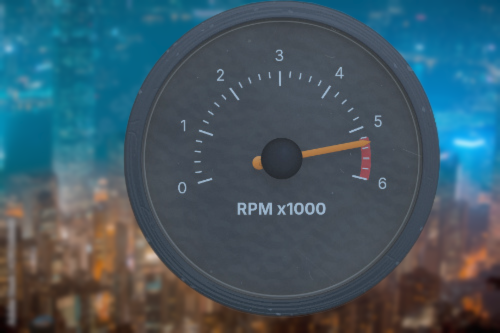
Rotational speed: 5300; rpm
